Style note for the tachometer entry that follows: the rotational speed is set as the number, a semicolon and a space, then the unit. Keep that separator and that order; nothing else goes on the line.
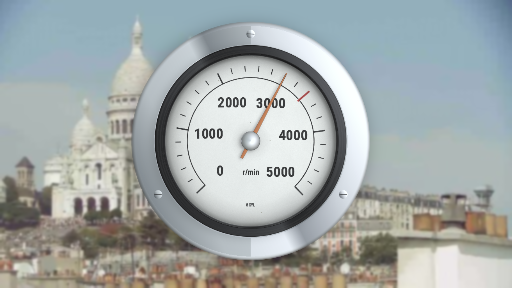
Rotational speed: 3000; rpm
